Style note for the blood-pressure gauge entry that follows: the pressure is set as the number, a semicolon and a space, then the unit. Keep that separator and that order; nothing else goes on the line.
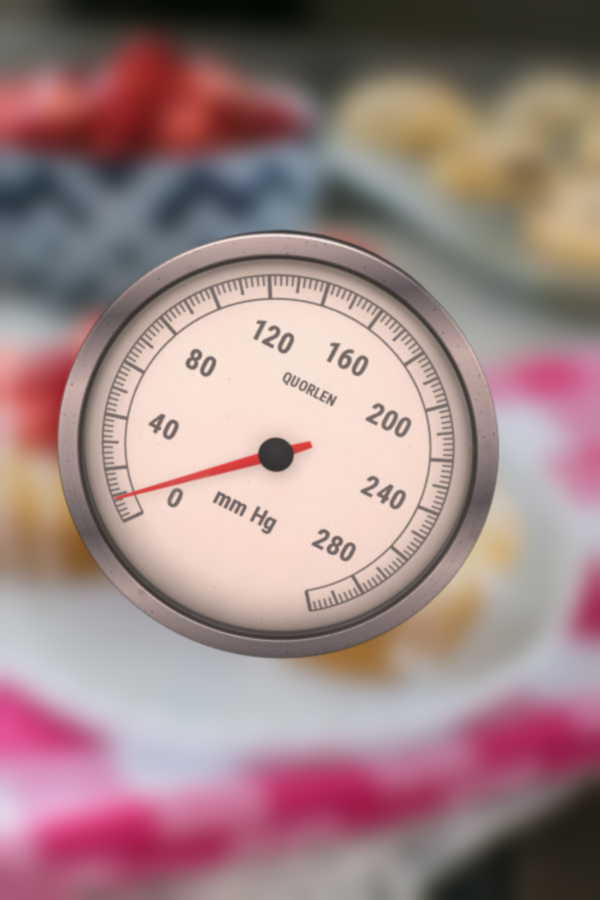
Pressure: 10; mmHg
